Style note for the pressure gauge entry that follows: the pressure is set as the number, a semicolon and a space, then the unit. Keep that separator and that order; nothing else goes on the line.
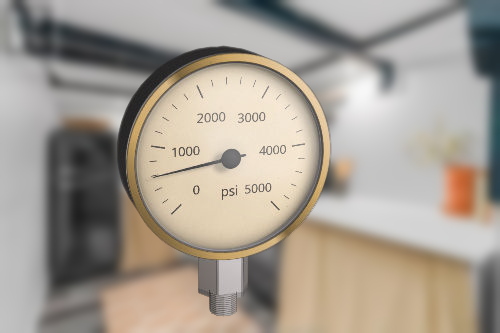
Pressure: 600; psi
